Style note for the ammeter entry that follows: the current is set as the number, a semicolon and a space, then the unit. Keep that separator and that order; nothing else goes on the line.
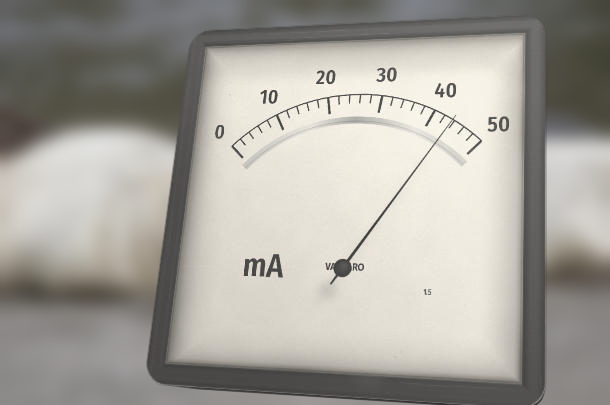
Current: 44; mA
